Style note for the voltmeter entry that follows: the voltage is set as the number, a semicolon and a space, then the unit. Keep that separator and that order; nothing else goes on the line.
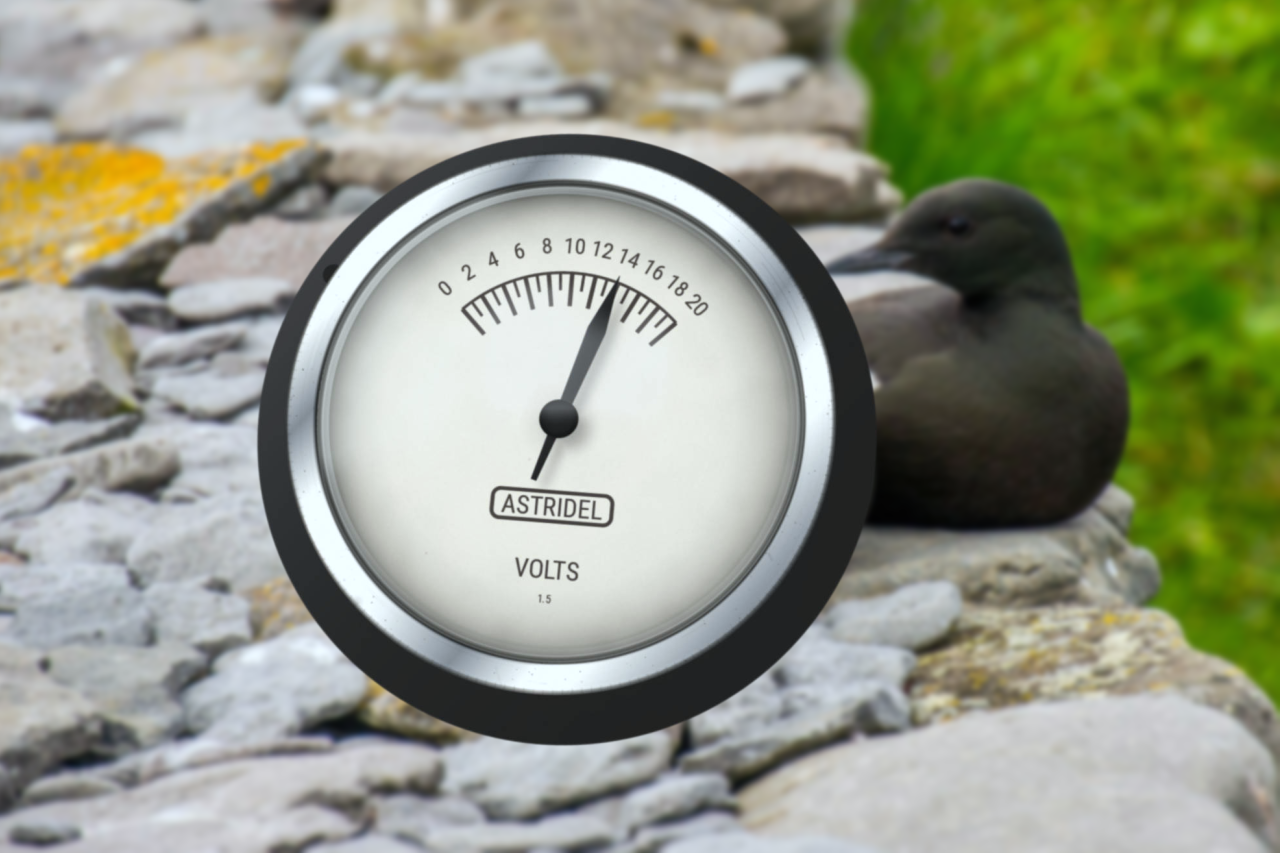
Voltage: 14; V
